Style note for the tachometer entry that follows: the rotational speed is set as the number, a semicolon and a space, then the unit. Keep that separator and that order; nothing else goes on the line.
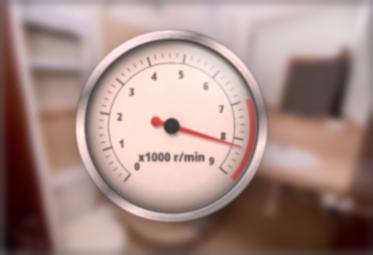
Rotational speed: 8200; rpm
